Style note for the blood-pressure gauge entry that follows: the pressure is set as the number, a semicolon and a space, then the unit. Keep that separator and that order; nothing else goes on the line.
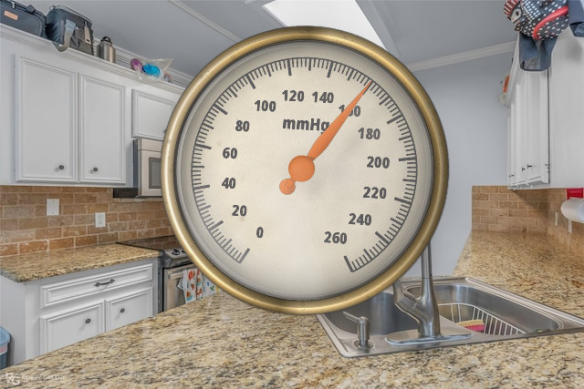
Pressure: 160; mmHg
